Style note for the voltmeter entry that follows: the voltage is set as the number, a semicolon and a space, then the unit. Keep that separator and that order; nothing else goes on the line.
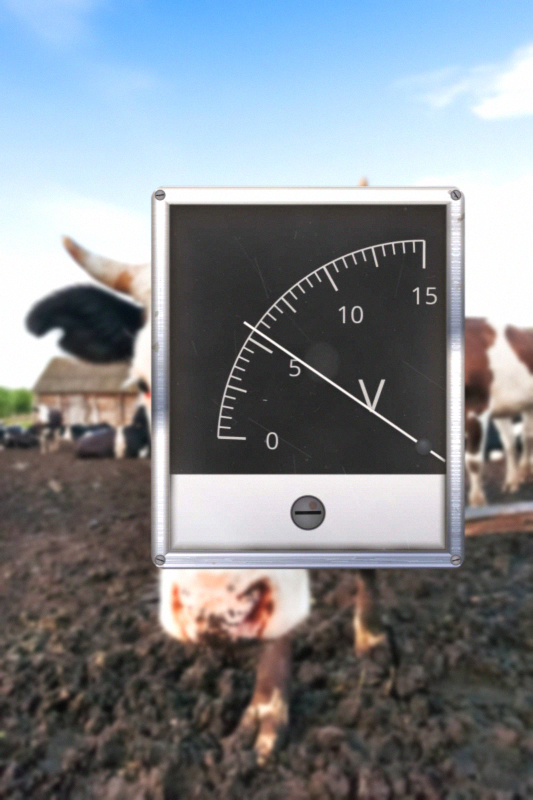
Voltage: 5.5; V
